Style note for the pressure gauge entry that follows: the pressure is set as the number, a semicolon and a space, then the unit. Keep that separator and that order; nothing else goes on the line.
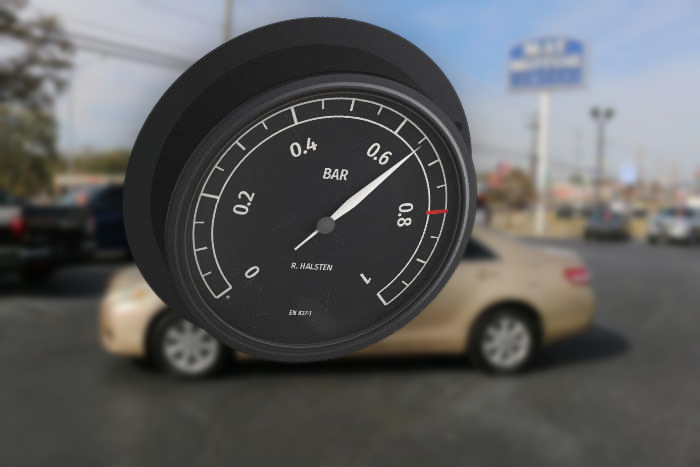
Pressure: 0.65; bar
